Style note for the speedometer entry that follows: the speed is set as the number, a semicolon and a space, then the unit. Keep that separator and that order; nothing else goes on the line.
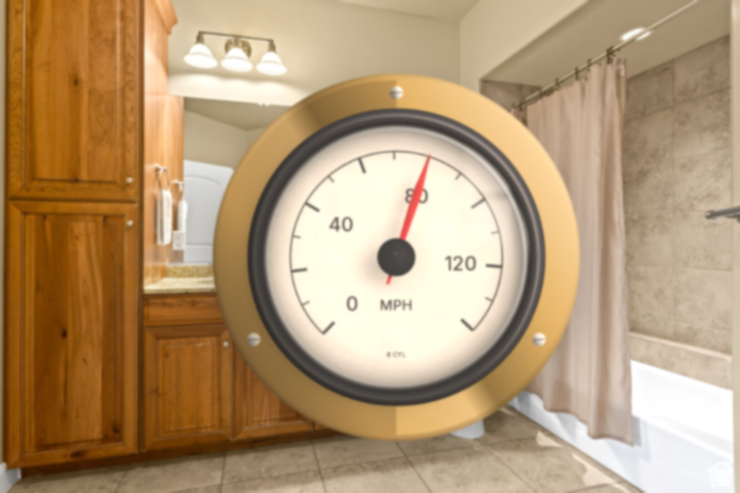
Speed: 80; mph
